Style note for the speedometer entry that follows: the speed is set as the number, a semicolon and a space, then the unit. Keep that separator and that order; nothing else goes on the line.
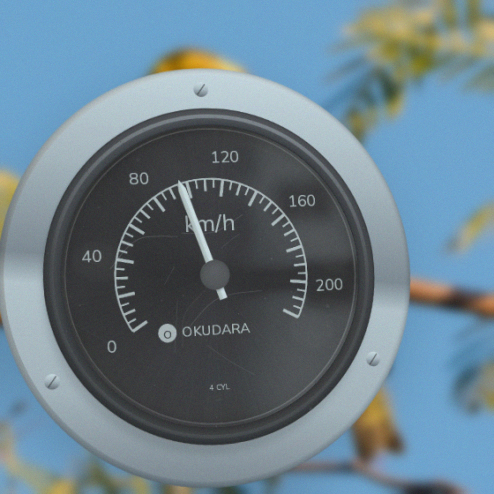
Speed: 95; km/h
